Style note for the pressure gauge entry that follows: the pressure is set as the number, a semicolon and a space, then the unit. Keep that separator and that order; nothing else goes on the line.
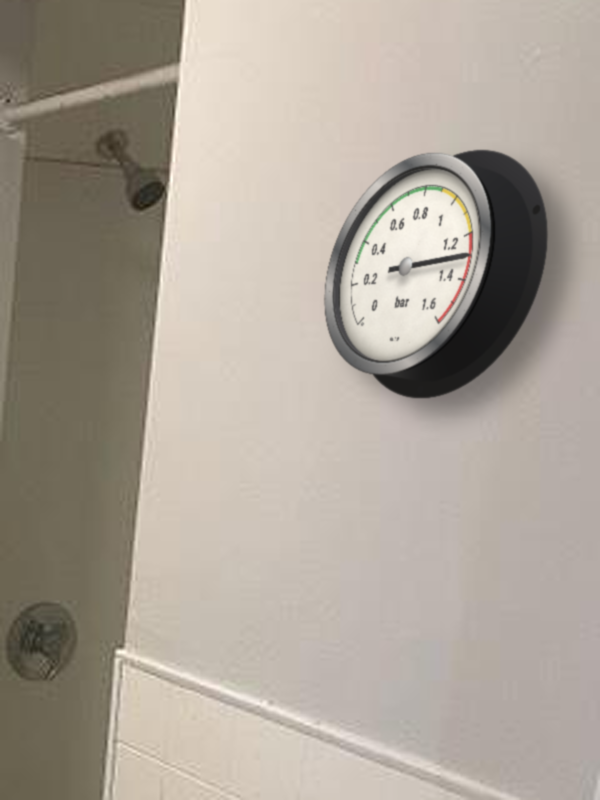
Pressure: 1.3; bar
